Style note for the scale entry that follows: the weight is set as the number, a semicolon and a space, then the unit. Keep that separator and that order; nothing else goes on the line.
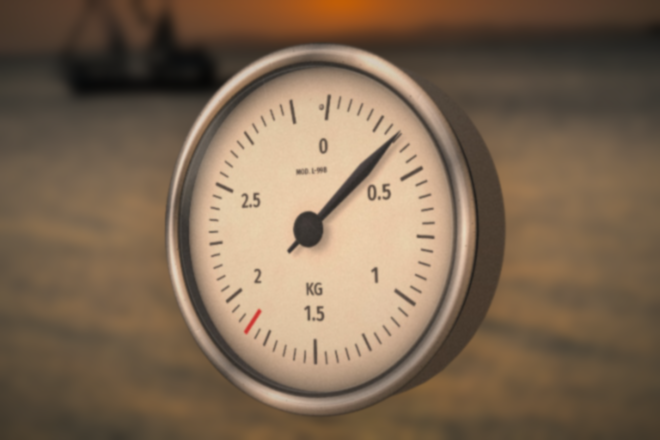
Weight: 0.35; kg
